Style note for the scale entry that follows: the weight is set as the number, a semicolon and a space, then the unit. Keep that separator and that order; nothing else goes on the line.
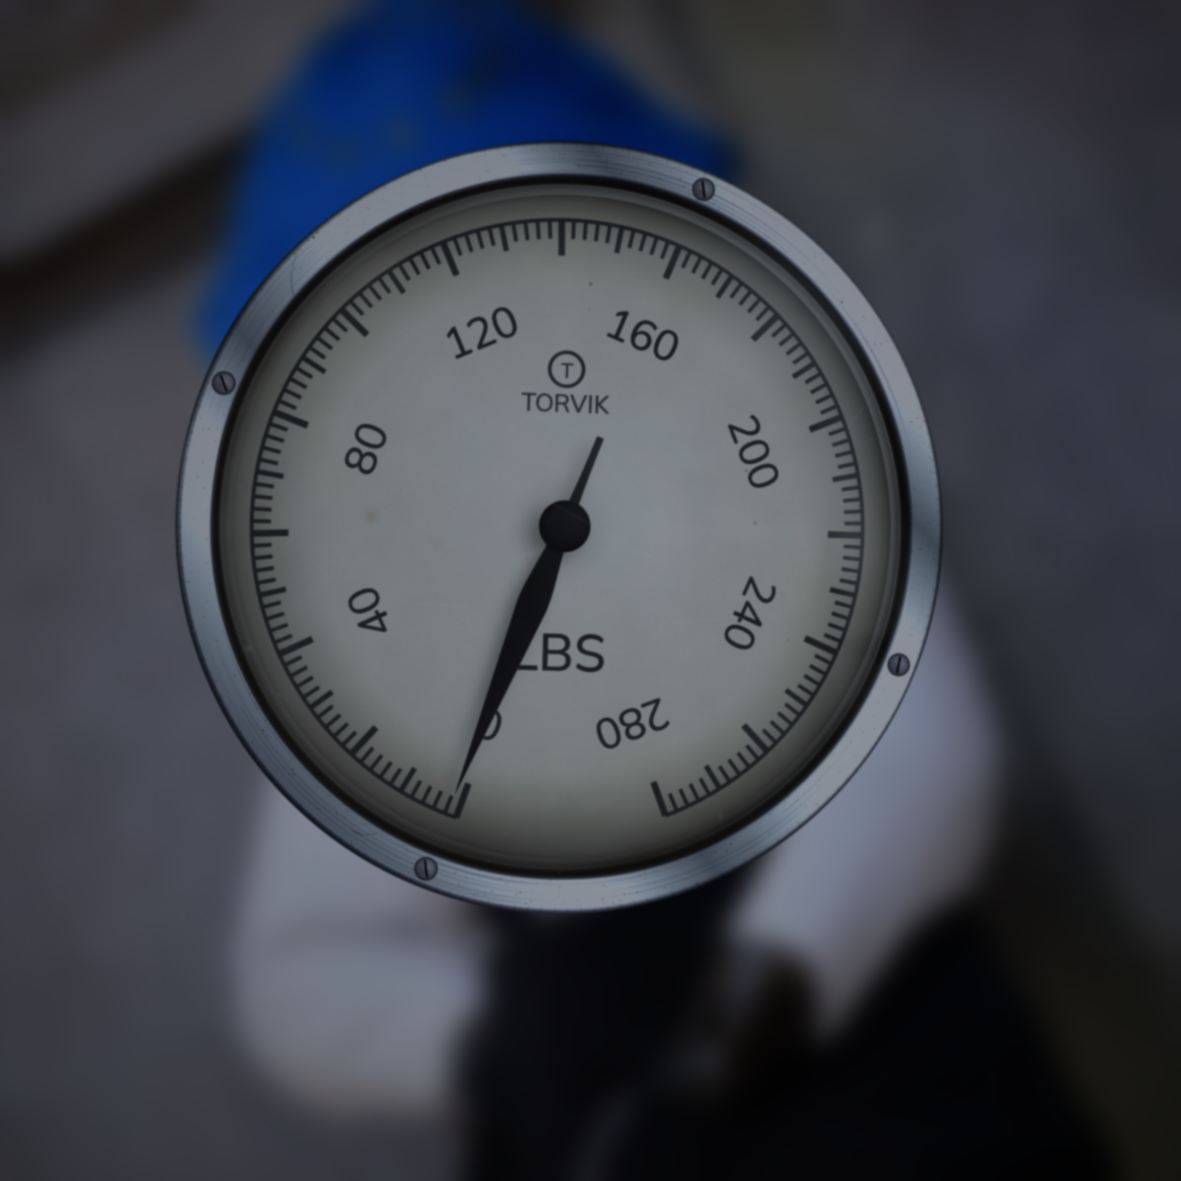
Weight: 2; lb
